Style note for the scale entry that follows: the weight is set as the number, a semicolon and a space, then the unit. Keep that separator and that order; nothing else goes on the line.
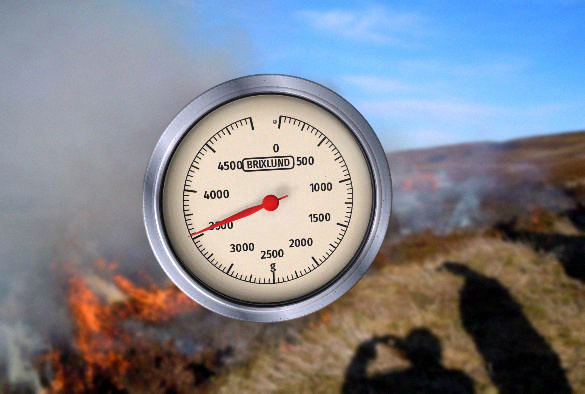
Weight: 3550; g
